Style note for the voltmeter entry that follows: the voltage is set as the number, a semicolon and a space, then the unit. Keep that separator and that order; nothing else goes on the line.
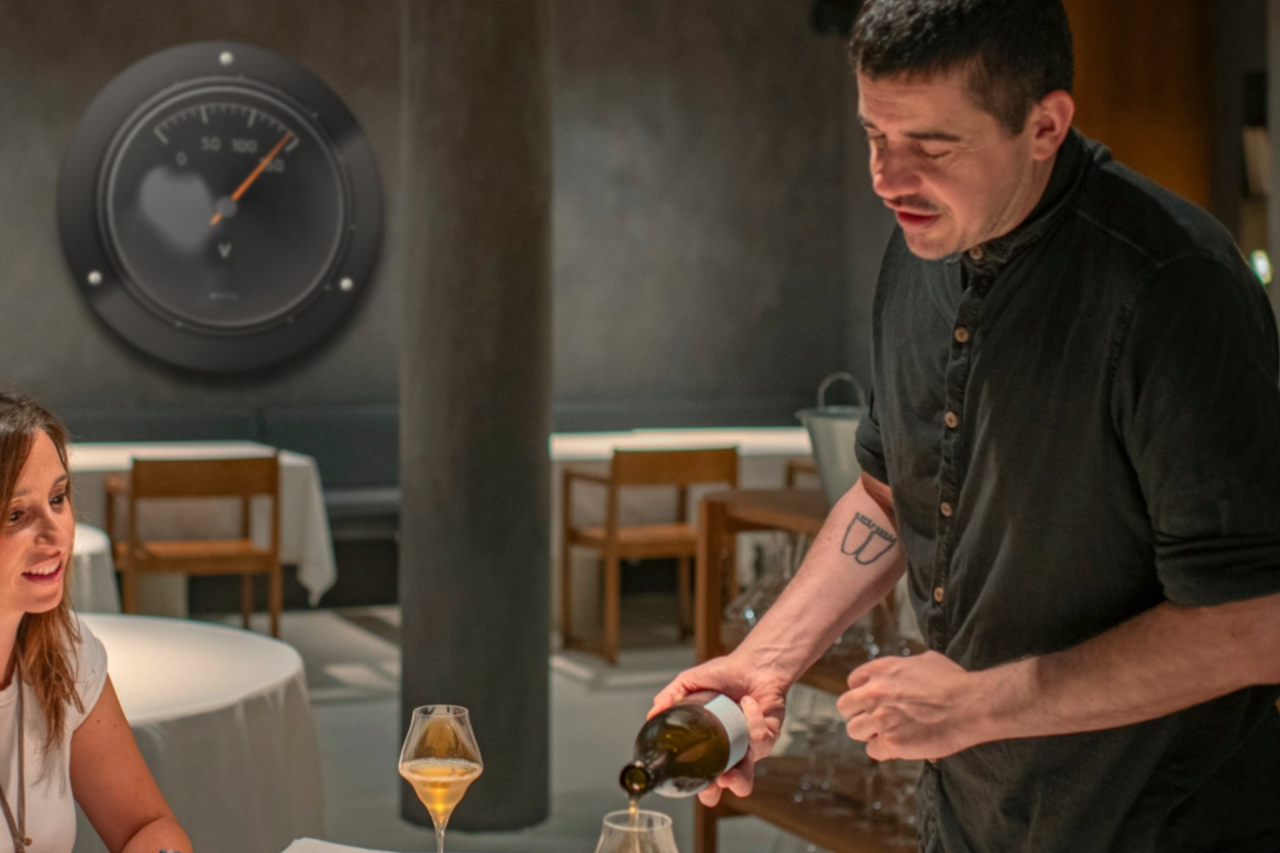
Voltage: 140; V
